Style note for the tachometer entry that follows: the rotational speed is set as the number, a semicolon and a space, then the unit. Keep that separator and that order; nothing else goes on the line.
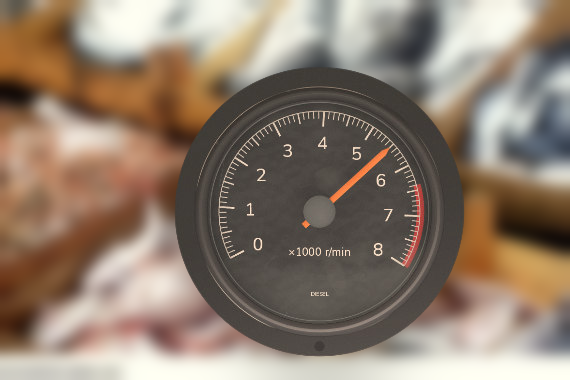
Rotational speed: 5500; rpm
